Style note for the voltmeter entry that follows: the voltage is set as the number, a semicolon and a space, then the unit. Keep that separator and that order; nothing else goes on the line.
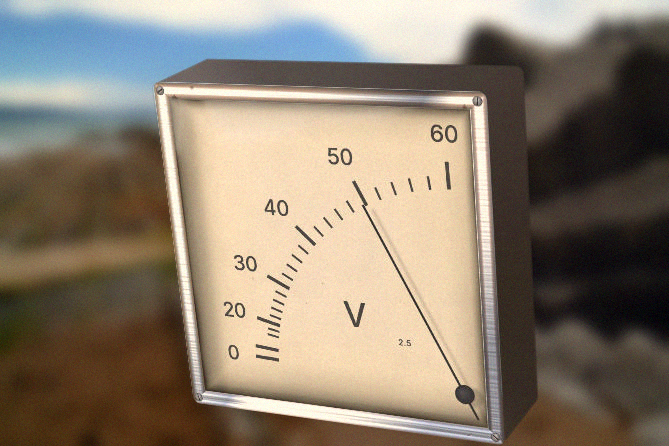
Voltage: 50; V
